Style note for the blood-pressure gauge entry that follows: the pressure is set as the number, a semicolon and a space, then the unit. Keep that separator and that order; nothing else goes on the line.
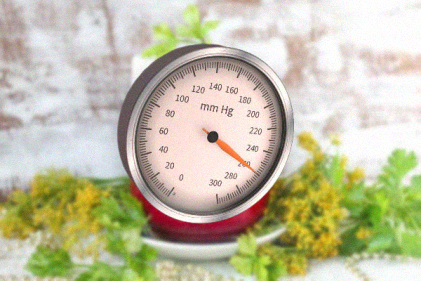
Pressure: 260; mmHg
